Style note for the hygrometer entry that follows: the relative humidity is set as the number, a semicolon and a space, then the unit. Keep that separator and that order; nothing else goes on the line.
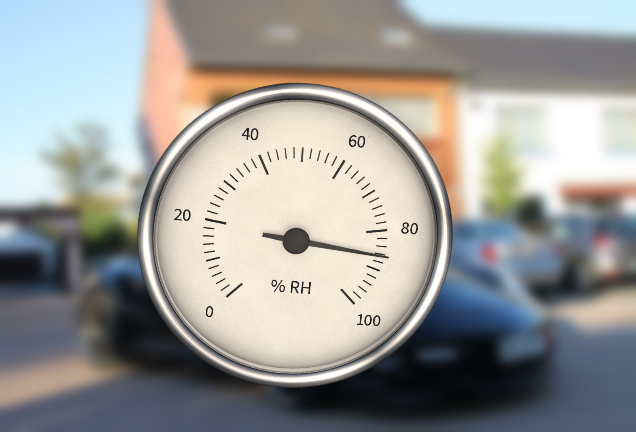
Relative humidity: 86; %
